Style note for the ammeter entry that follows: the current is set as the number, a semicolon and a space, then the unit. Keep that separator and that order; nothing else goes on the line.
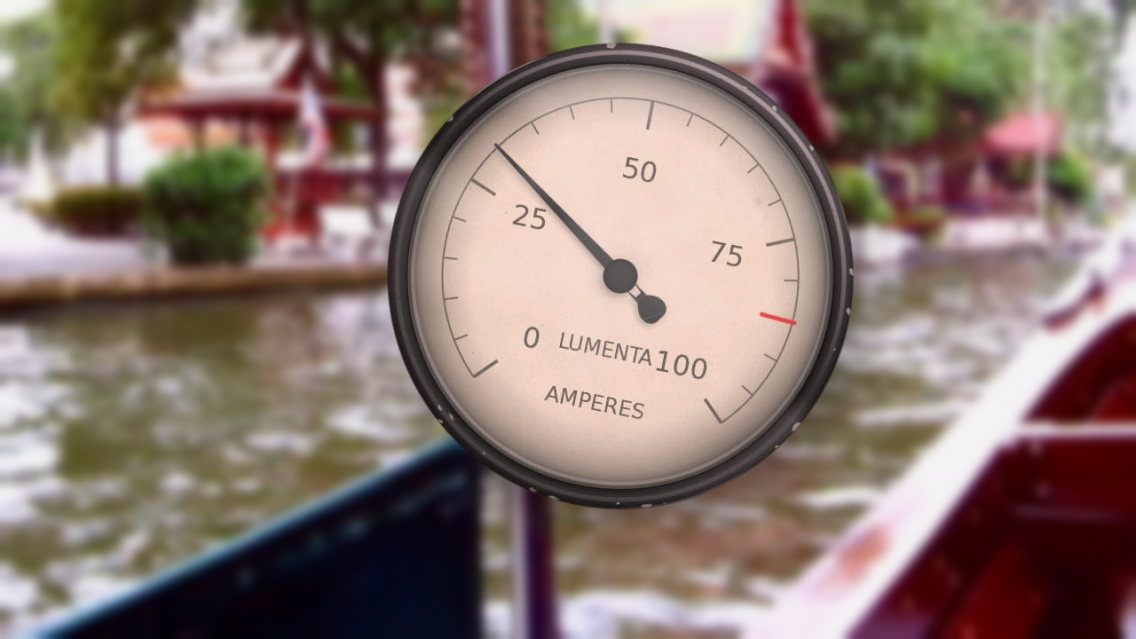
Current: 30; A
